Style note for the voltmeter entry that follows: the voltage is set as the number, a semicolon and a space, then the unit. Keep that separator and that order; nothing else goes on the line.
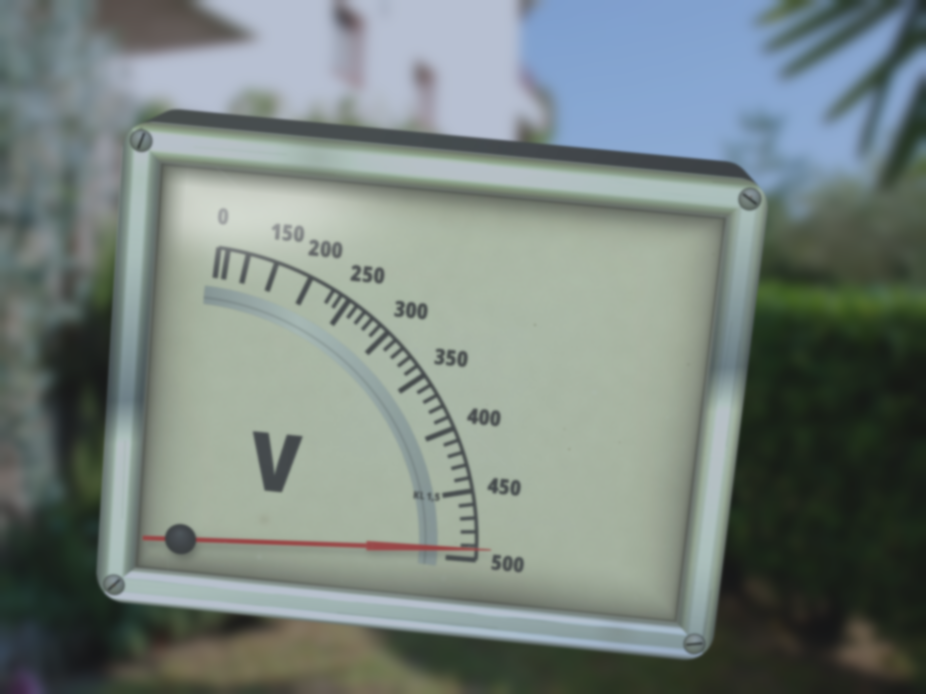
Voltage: 490; V
